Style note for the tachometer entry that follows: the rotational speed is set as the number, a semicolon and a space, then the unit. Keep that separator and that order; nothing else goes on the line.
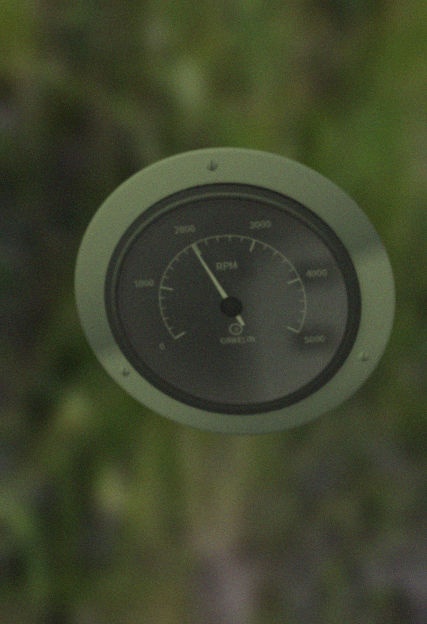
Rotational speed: 2000; rpm
